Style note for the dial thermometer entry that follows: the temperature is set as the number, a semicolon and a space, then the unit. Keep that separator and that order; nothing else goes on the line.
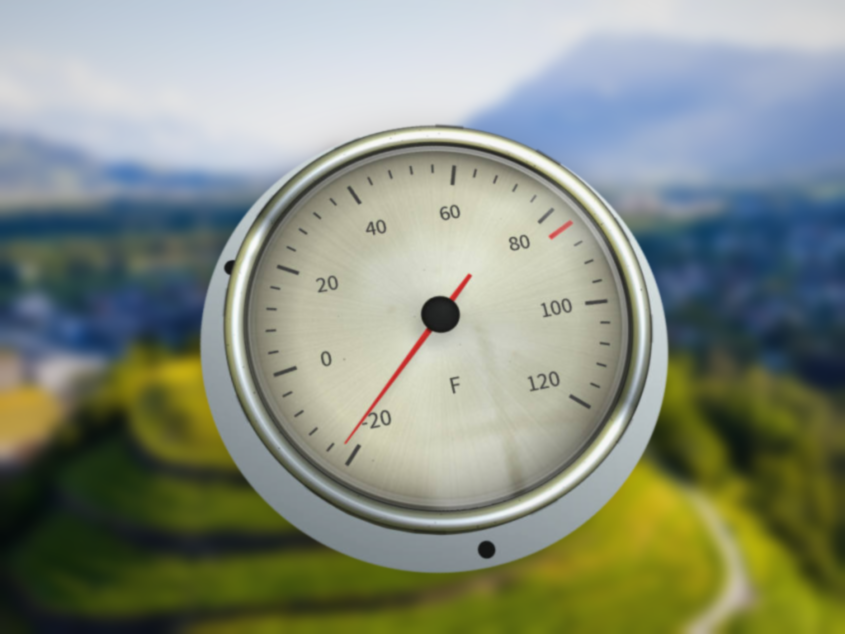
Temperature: -18; °F
